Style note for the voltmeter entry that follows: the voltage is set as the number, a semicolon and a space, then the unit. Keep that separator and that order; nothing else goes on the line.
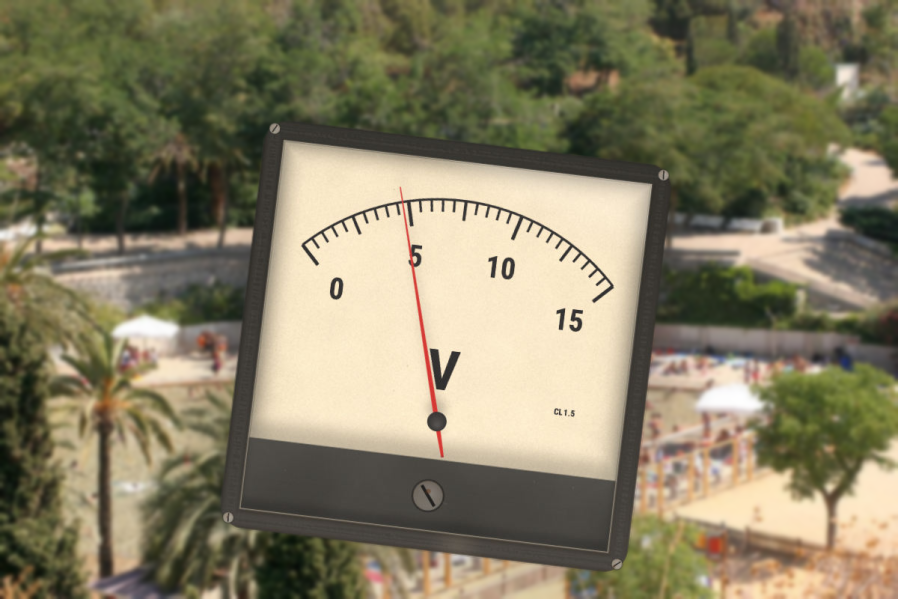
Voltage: 4.75; V
